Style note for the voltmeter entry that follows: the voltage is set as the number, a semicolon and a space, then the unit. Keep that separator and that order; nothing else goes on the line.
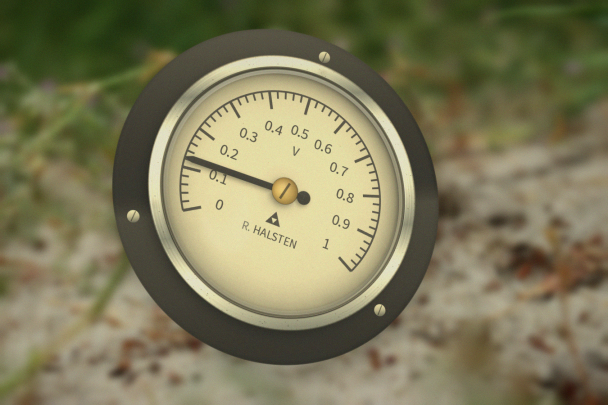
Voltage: 0.12; V
